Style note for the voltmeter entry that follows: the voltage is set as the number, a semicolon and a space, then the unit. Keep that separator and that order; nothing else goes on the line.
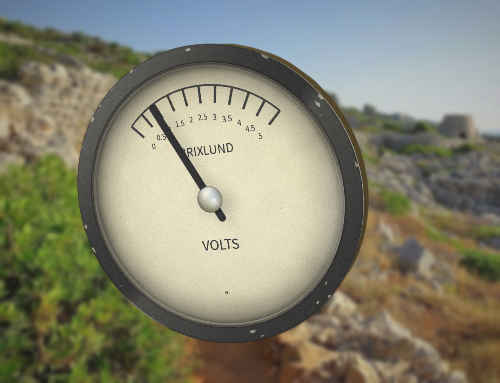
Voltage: 1; V
